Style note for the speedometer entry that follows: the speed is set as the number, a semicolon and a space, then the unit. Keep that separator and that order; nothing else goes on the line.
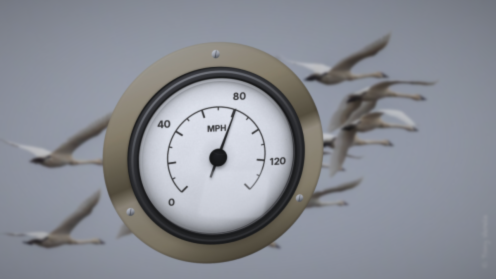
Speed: 80; mph
